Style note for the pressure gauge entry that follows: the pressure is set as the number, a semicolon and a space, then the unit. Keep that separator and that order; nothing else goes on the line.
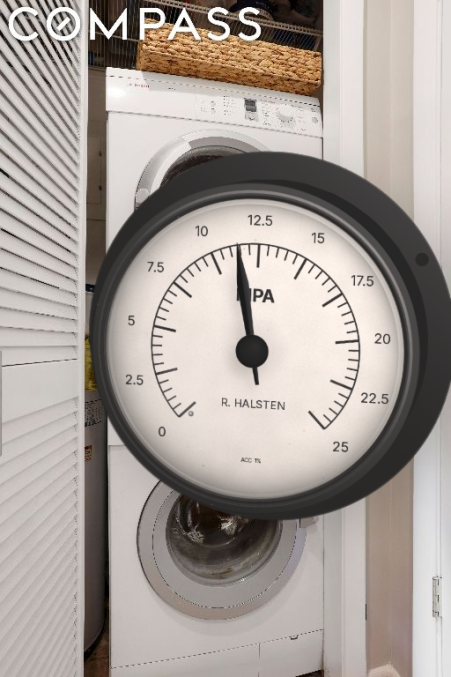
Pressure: 11.5; MPa
